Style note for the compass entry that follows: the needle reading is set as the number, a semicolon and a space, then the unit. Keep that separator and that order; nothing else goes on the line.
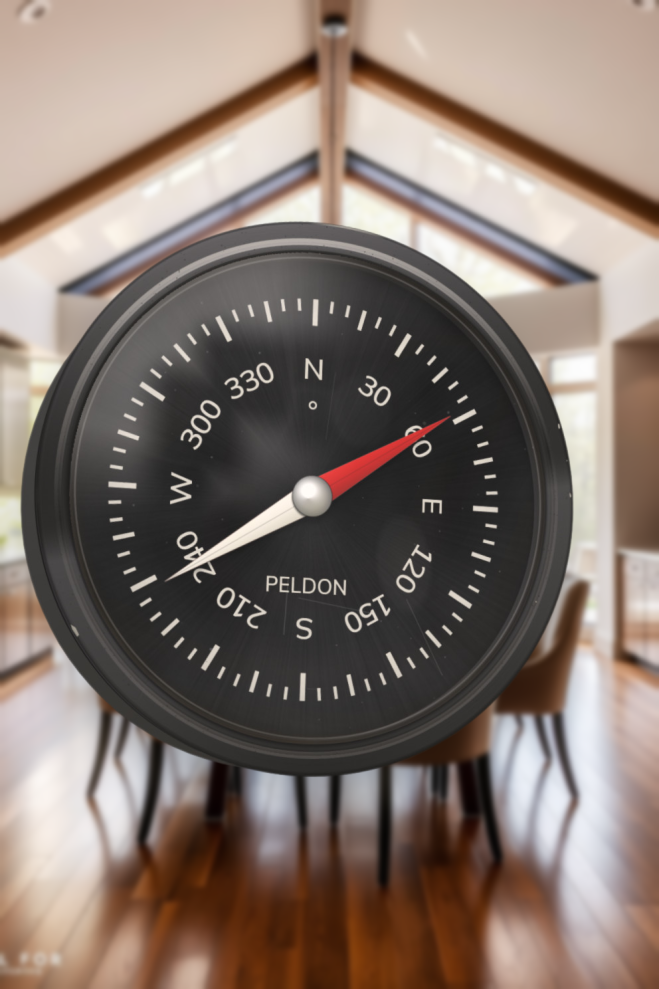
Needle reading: 57.5; °
